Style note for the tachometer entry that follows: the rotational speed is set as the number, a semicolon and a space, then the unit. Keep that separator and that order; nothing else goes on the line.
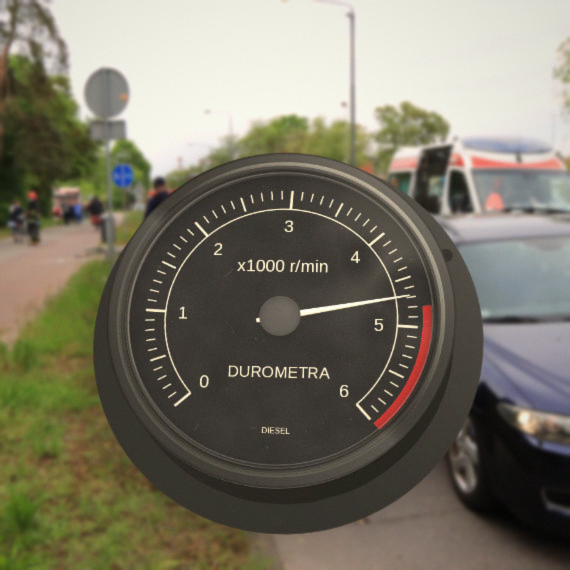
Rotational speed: 4700; rpm
